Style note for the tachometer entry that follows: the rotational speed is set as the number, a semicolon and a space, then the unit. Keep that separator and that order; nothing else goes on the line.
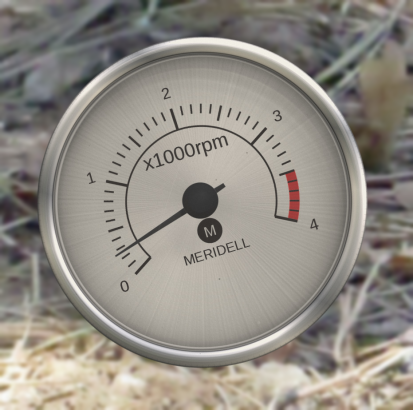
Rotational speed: 250; rpm
